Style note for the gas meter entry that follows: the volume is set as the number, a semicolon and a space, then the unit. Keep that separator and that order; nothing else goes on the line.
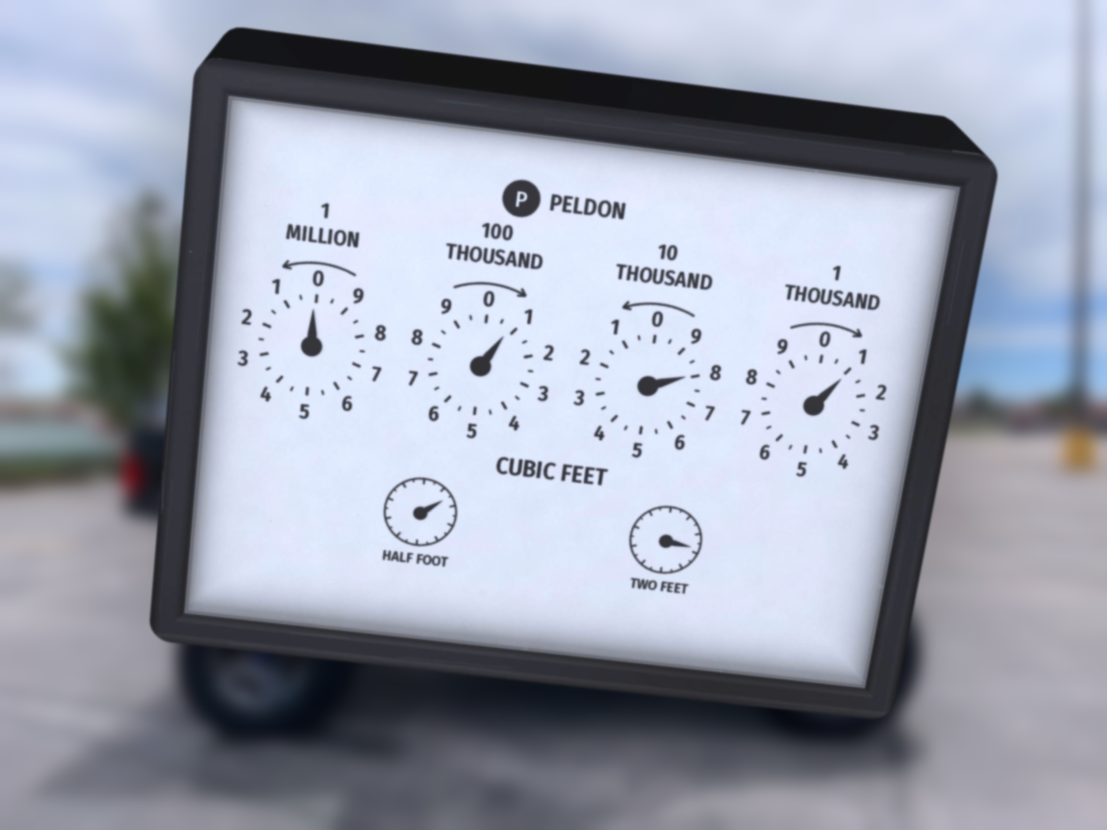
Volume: 8100; ft³
